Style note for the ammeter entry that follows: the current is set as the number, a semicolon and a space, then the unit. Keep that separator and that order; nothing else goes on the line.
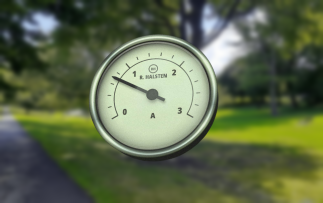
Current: 0.7; A
